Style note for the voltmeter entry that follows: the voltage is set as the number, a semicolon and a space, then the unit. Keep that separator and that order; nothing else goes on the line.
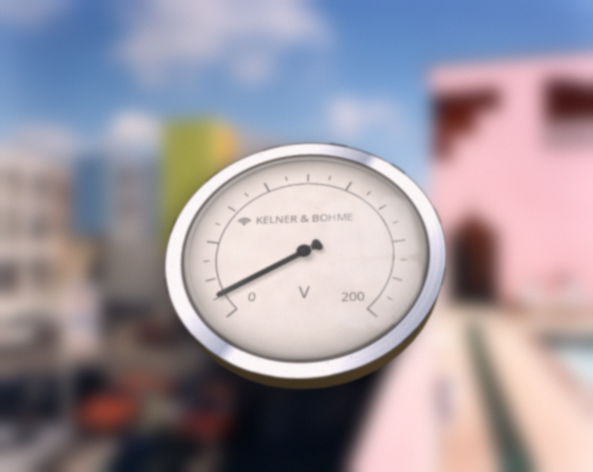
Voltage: 10; V
